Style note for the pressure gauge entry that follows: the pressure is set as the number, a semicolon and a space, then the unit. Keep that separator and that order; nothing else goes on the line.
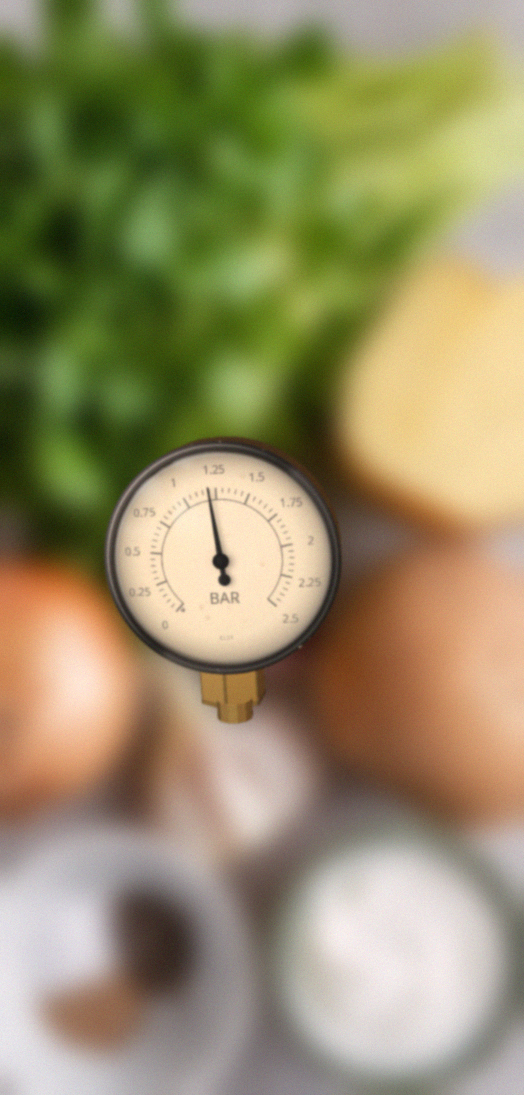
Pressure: 1.2; bar
